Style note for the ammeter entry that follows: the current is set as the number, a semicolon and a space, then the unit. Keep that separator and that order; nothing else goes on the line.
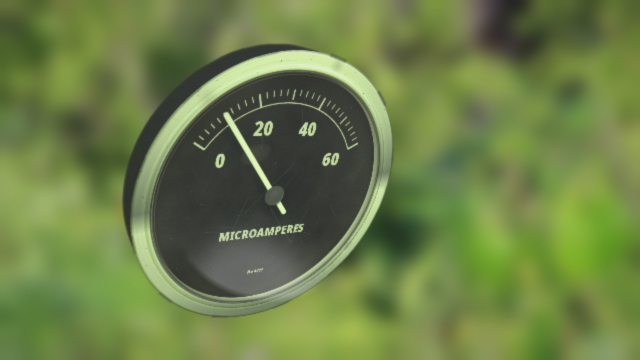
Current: 10; µA
